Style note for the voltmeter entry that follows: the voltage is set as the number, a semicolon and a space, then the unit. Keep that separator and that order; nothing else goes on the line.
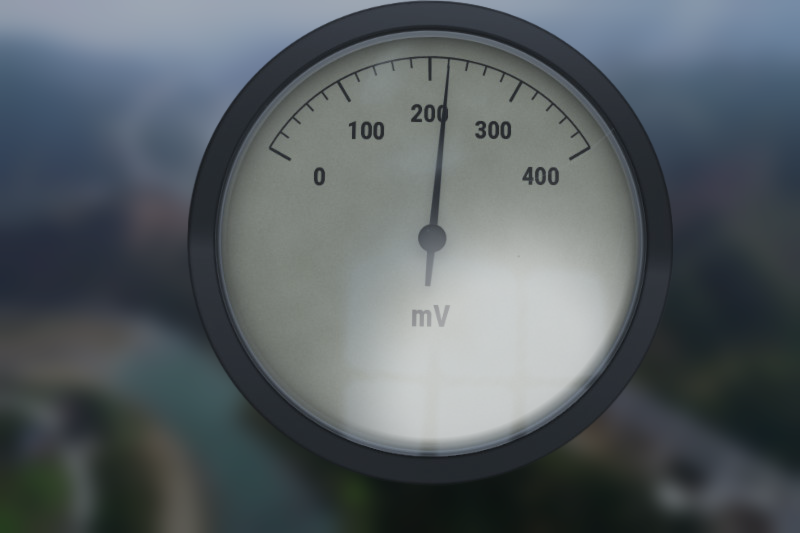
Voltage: 220; mV
